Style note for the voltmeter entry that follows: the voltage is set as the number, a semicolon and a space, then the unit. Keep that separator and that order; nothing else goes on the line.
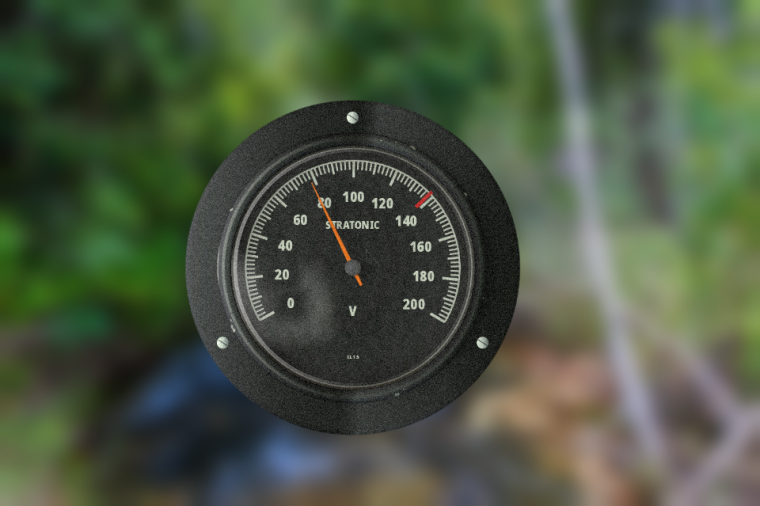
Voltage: 78; V
